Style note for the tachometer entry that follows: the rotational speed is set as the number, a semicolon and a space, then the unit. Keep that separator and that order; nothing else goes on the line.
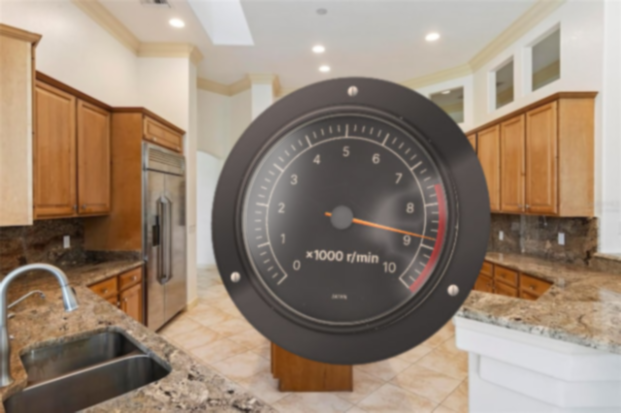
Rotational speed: 8800; rpm
